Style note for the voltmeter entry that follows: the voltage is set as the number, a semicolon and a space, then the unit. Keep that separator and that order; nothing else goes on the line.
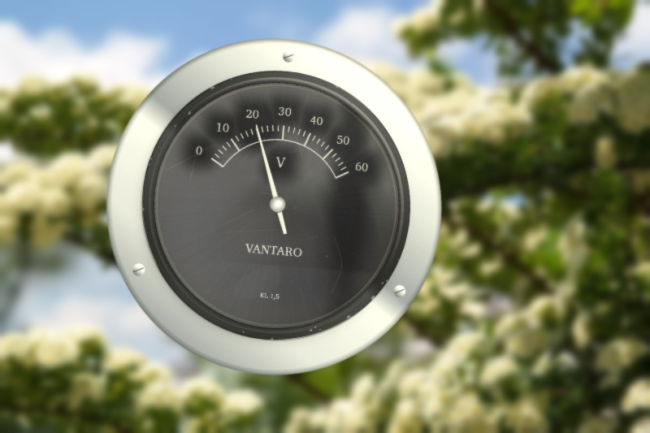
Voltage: 20; V
